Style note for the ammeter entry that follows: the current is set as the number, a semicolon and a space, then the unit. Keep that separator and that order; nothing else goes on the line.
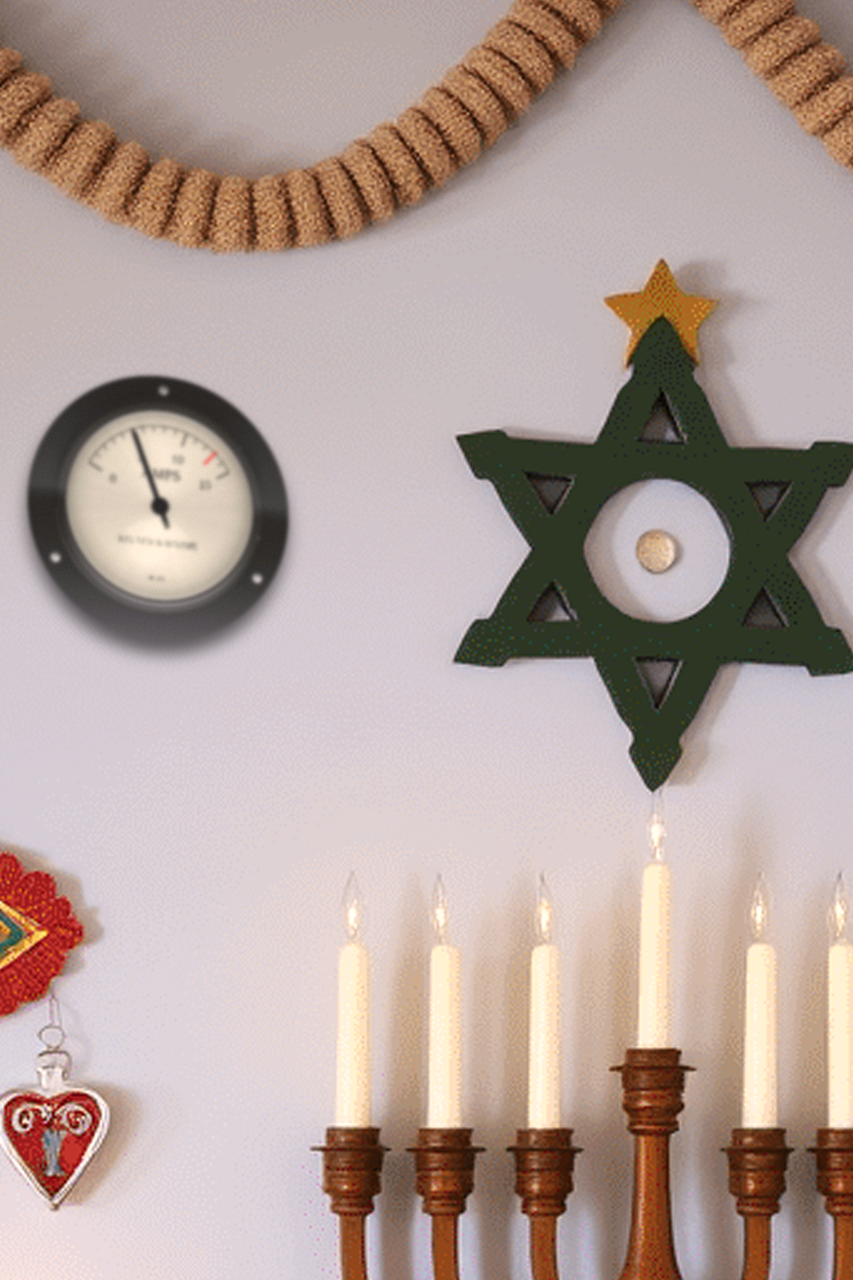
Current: 5; A
